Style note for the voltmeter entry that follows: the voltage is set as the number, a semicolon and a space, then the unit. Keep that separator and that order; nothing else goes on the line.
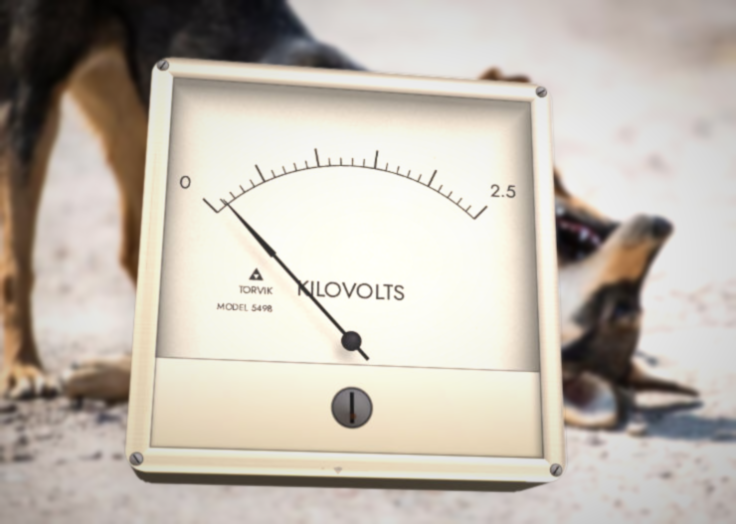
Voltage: 0.1; kV
